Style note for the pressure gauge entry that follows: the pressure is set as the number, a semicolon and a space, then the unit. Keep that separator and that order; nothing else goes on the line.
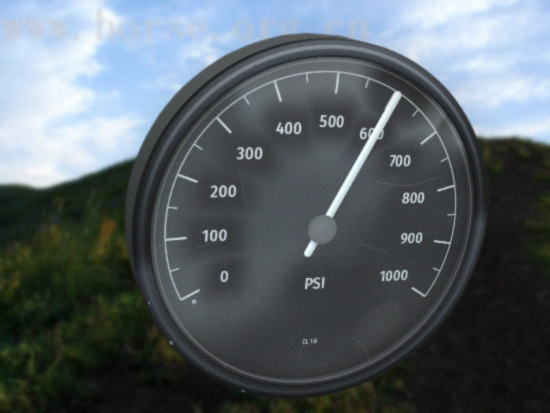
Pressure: 600; psi
